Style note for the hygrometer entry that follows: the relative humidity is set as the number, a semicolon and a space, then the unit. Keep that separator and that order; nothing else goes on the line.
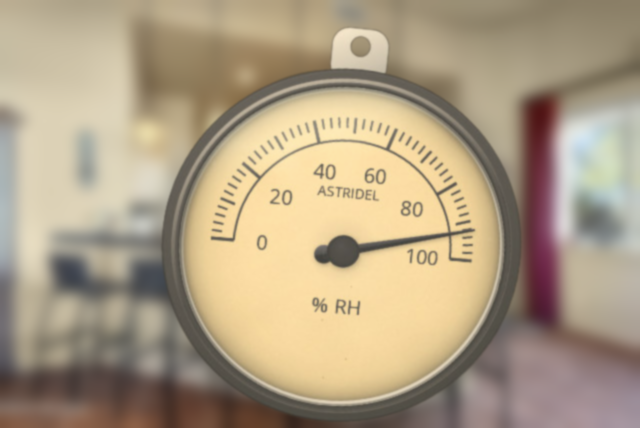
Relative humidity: 92; %
